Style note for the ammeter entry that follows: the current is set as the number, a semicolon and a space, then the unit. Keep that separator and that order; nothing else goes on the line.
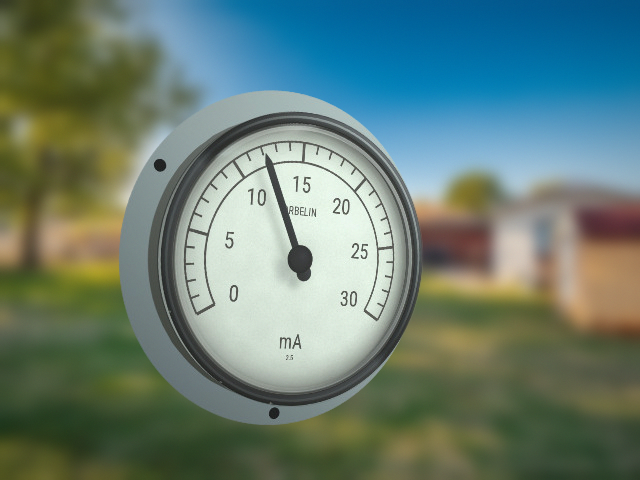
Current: 12; mA
